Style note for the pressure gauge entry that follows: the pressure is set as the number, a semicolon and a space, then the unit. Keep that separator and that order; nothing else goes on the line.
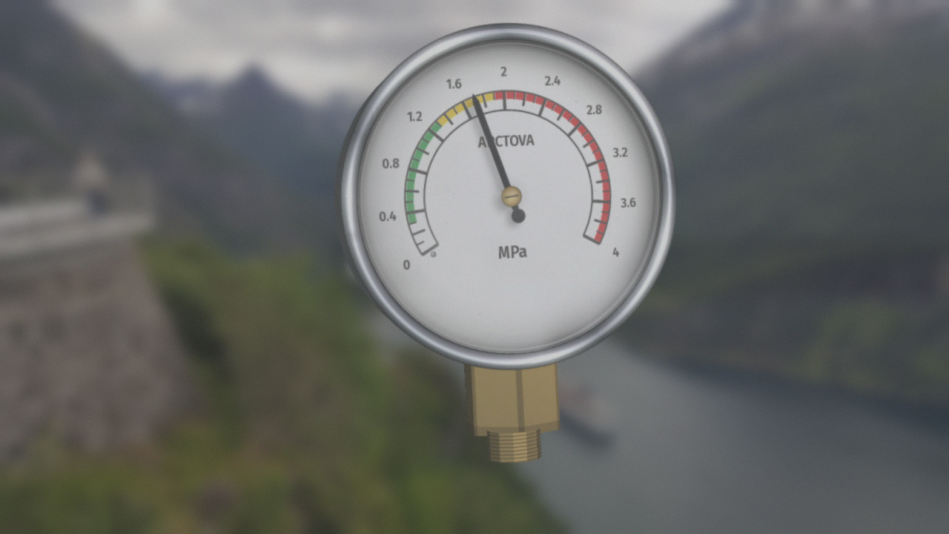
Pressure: 1.7; MPa
